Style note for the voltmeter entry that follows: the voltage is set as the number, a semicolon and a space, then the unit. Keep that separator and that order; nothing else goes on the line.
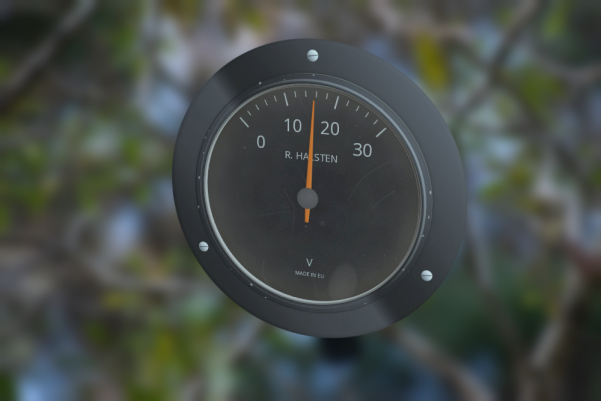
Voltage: 16; V
